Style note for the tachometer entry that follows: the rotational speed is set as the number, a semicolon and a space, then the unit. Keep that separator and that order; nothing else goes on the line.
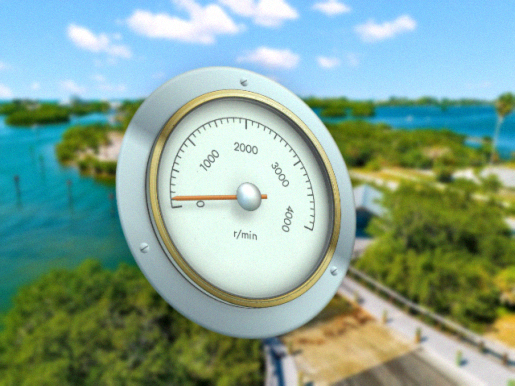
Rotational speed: 100; rpm
